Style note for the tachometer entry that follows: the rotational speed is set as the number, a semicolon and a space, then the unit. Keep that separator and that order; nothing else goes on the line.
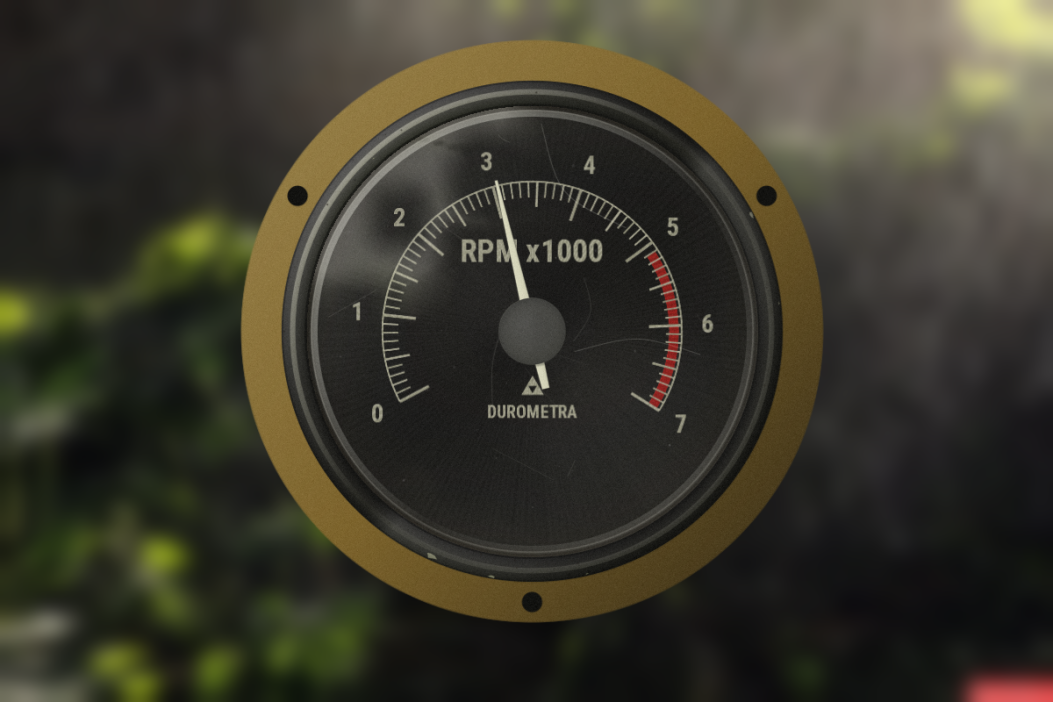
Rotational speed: 3050; rpm
